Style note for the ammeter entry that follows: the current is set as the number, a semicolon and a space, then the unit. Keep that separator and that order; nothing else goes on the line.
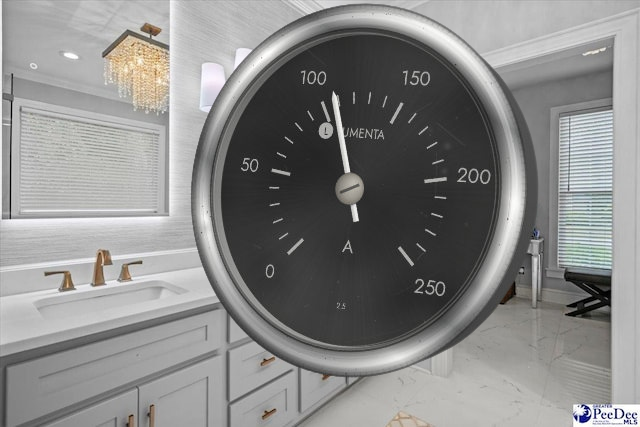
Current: 110; A
